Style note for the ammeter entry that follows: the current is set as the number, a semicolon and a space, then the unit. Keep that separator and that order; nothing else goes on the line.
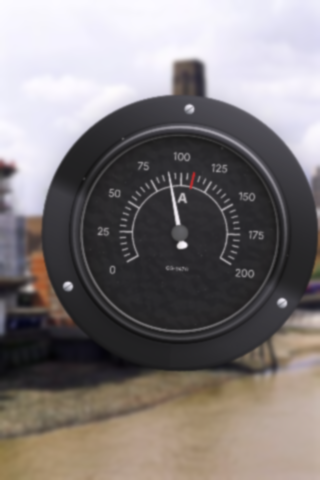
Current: 90; A
